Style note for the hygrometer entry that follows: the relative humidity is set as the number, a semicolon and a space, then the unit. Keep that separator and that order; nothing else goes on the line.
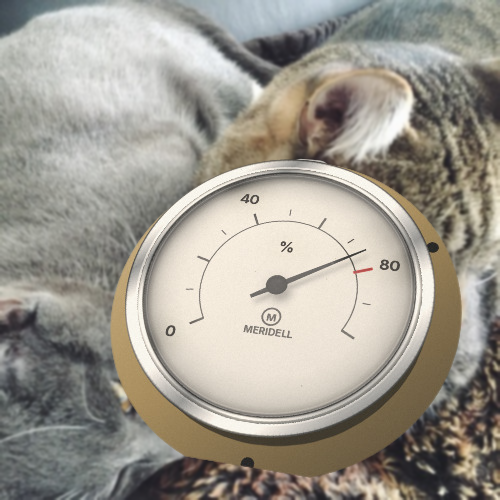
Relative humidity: 75; %
